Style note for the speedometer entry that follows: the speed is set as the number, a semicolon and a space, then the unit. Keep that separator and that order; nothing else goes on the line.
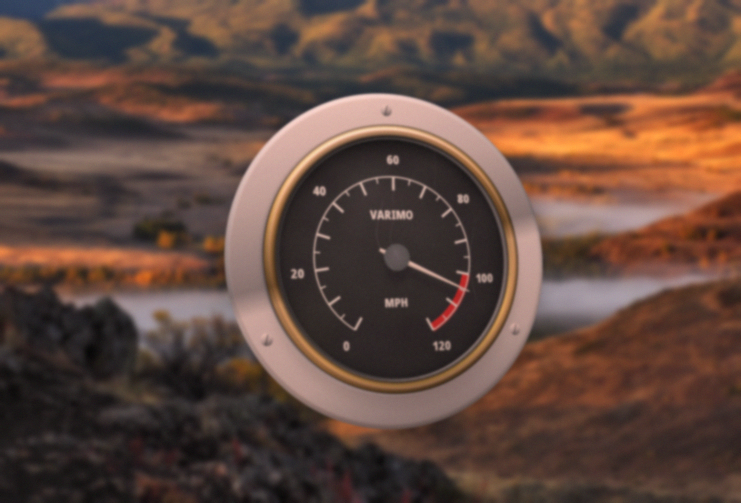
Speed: 105; mph
